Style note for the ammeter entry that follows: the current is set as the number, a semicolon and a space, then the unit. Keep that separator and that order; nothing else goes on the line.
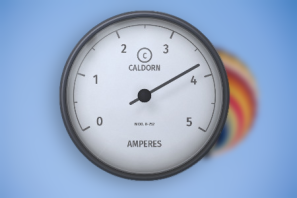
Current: 3.75; A
